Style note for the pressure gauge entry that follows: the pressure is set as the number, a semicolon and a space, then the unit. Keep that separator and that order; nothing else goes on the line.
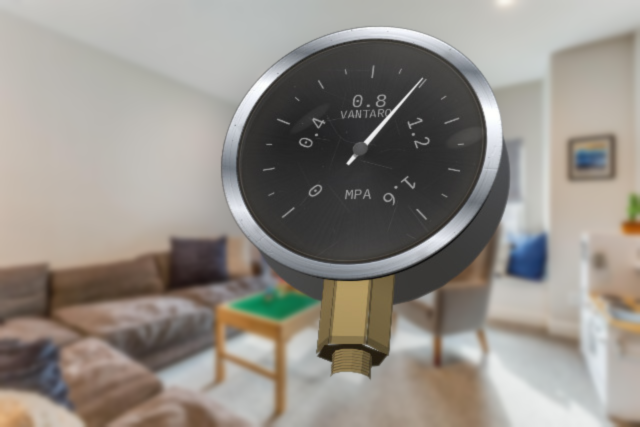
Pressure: 1; MPa
